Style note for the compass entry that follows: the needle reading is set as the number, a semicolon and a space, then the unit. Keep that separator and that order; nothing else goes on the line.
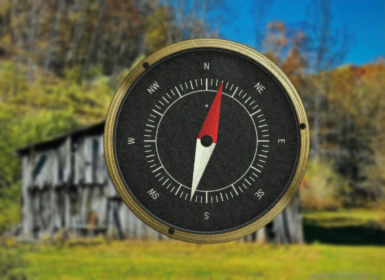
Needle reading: 15; °
